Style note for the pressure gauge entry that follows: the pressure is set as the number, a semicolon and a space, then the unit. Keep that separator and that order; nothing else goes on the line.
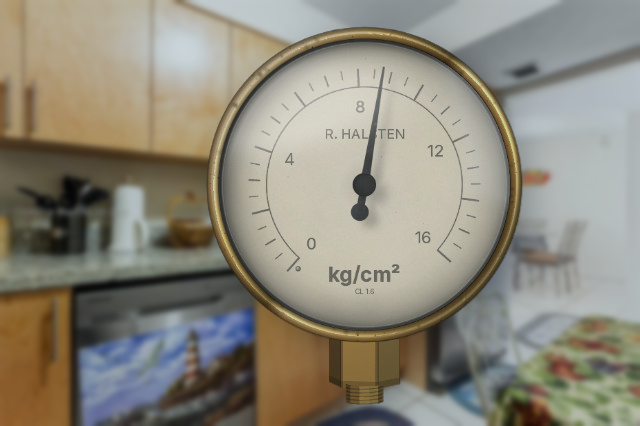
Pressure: 8.75; kg/cm²
